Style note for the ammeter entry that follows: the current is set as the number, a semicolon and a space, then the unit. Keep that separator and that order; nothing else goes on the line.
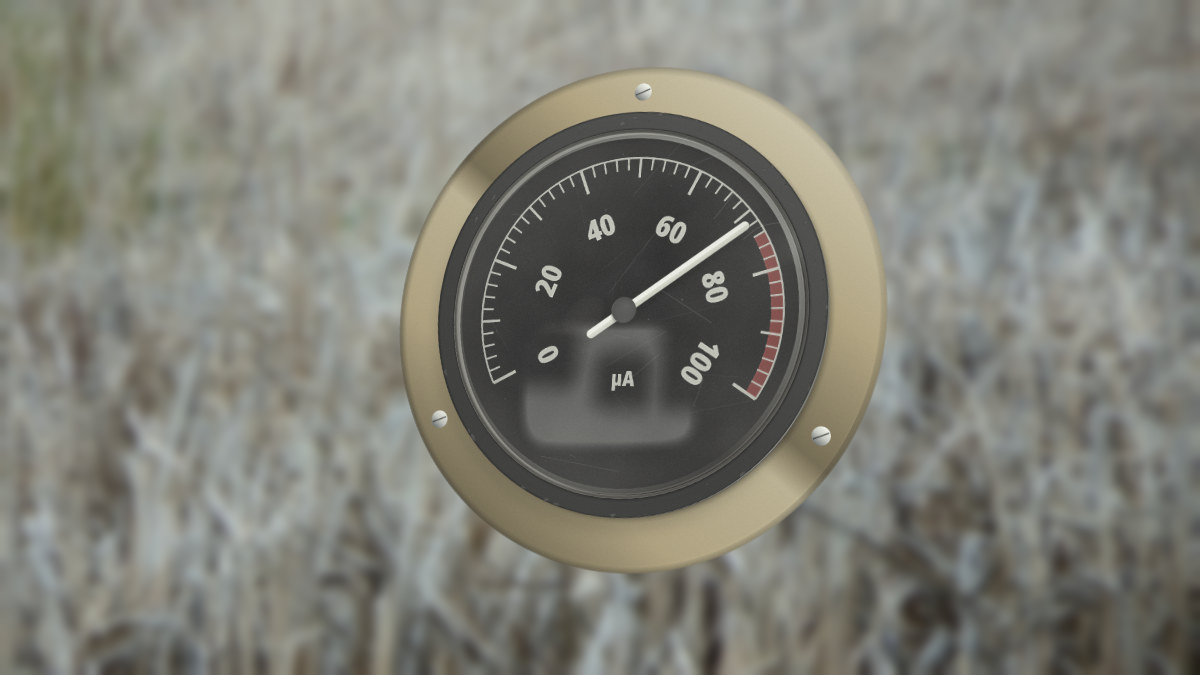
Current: 72; µA
